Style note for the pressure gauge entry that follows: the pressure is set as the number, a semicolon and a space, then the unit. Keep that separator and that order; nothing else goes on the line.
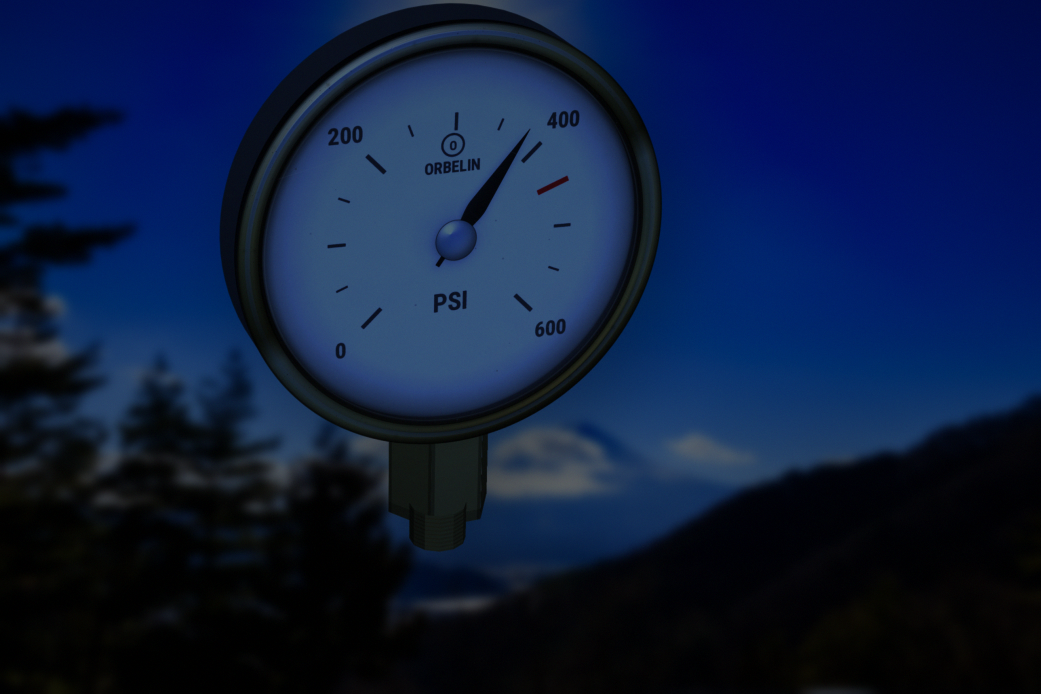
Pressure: 375; psi
